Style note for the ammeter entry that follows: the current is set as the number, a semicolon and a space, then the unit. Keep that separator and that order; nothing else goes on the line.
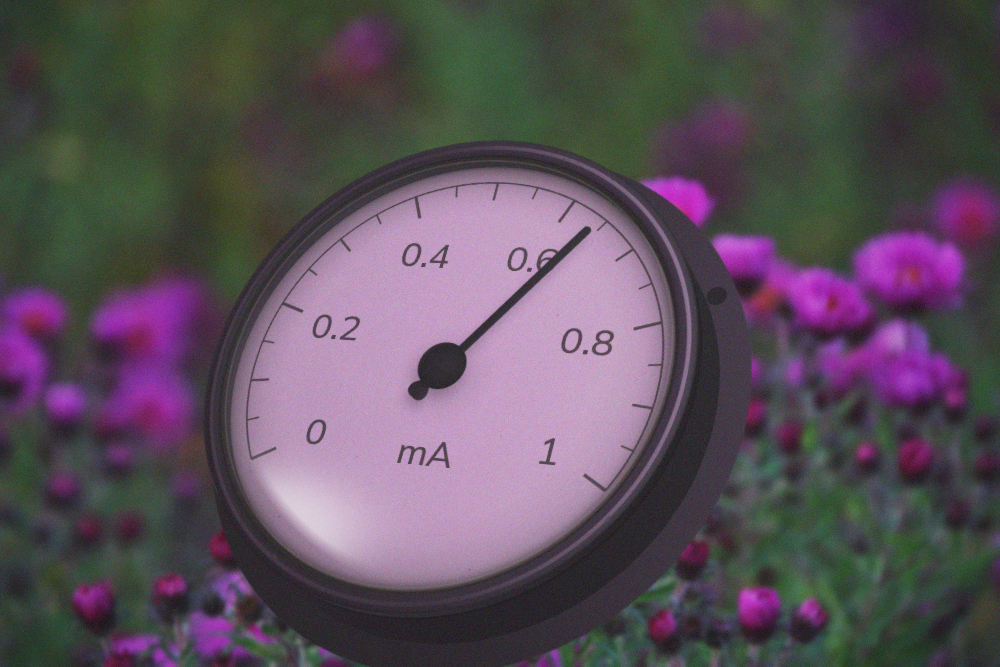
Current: 0.65; mA
